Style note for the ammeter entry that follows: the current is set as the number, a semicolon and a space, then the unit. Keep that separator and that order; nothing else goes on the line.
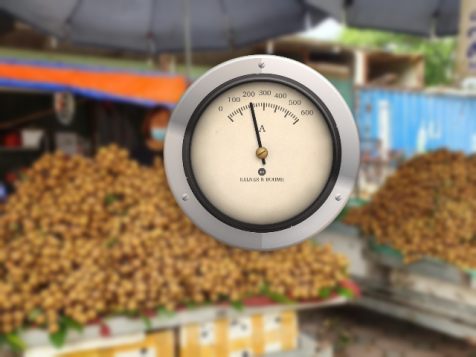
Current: 200; A
